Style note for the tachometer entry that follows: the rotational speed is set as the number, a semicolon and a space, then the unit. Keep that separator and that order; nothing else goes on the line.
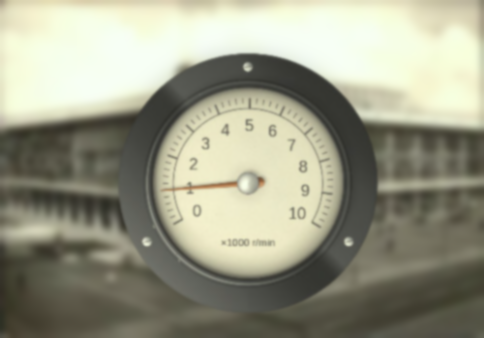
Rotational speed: 1000; rpm
